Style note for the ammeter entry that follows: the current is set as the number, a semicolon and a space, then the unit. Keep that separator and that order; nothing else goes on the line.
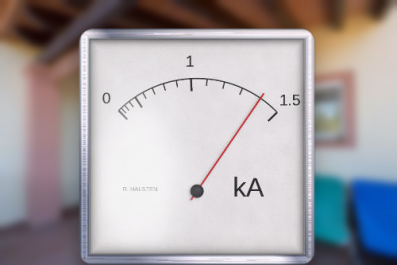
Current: 1.4; kA
